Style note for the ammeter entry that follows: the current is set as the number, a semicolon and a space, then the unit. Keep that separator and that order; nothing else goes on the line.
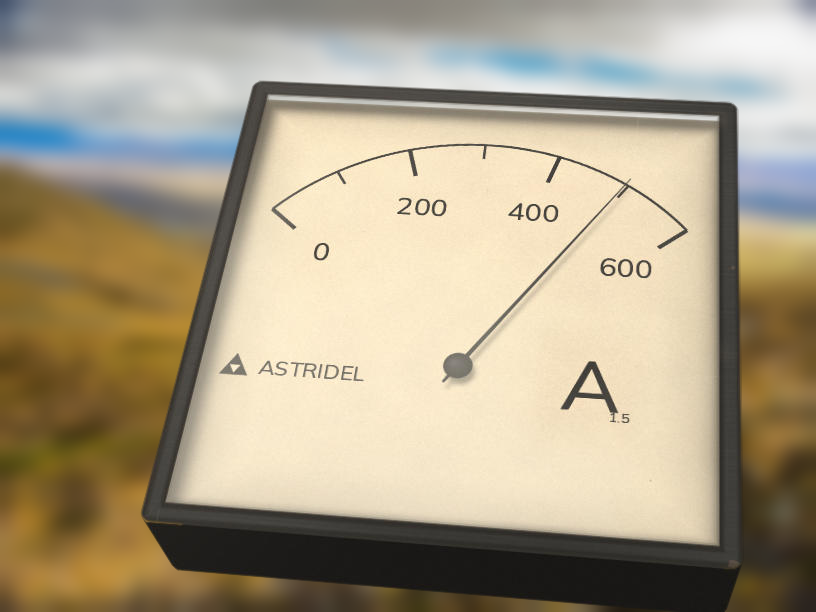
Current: 500; A
